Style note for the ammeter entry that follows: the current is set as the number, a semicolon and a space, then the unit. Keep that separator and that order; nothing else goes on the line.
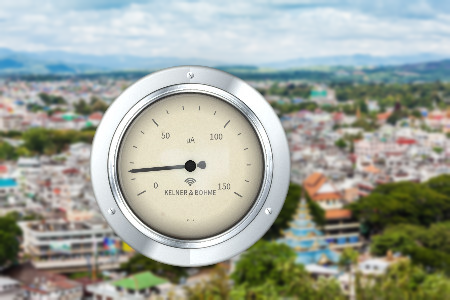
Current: 15; µA
